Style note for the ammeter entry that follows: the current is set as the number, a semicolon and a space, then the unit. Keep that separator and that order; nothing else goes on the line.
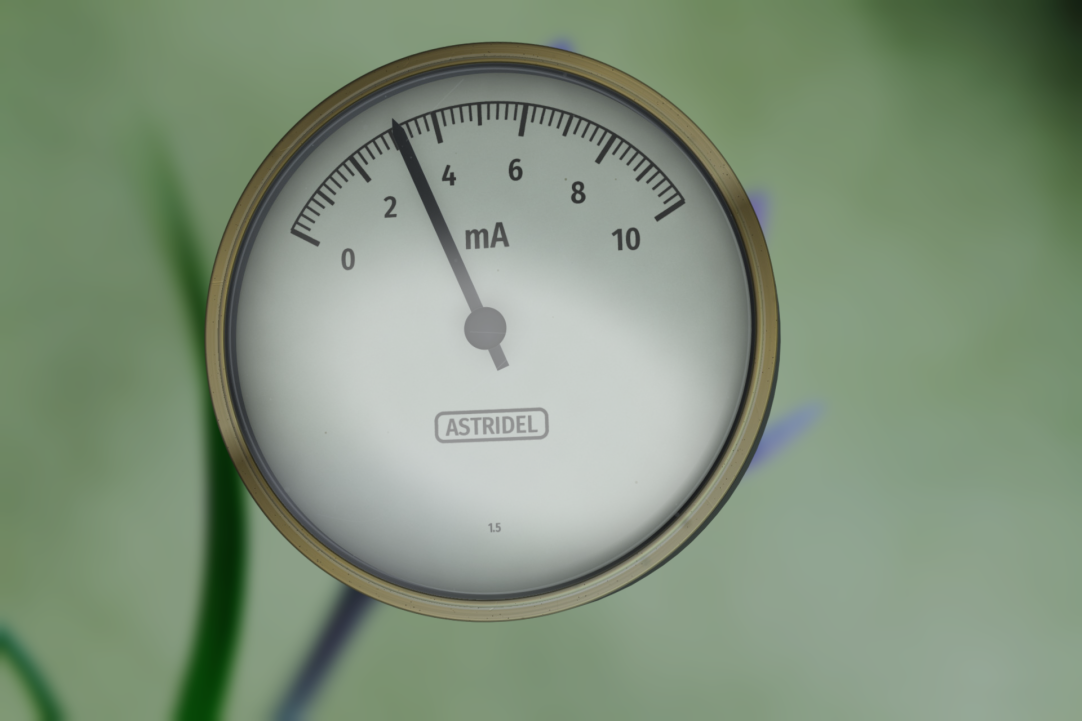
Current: 3.2; mA
